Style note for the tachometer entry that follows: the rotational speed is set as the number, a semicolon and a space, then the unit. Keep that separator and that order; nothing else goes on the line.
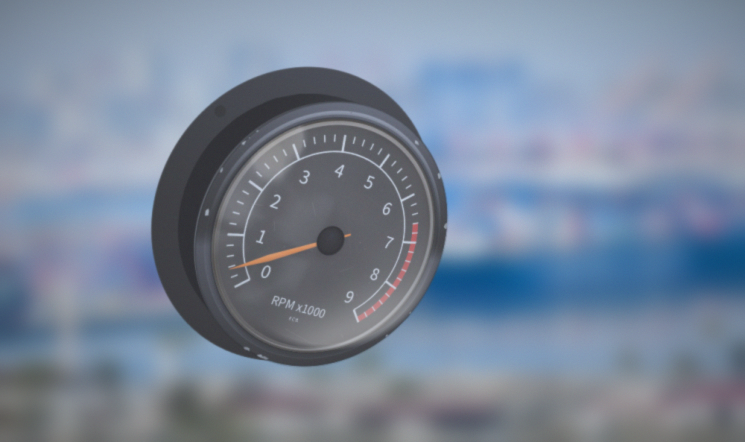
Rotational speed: 400; rpm
